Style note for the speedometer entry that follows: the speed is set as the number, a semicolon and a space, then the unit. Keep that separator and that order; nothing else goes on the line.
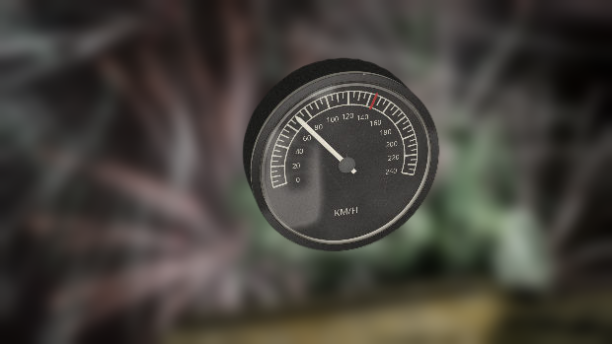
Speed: 70; km/h
